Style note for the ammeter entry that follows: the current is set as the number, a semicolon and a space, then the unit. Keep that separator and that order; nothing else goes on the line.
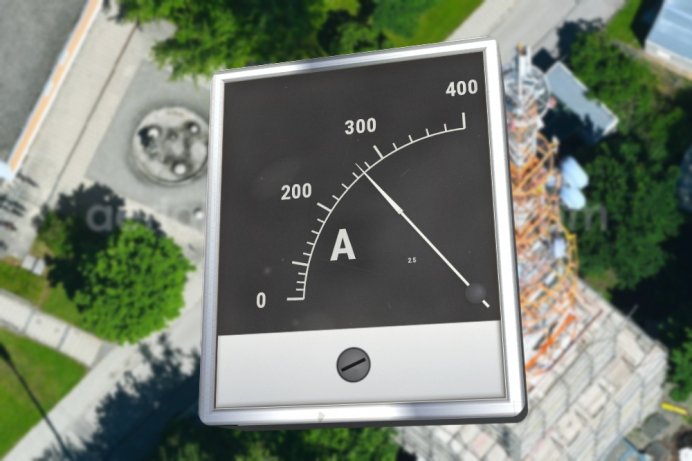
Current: 270; A
